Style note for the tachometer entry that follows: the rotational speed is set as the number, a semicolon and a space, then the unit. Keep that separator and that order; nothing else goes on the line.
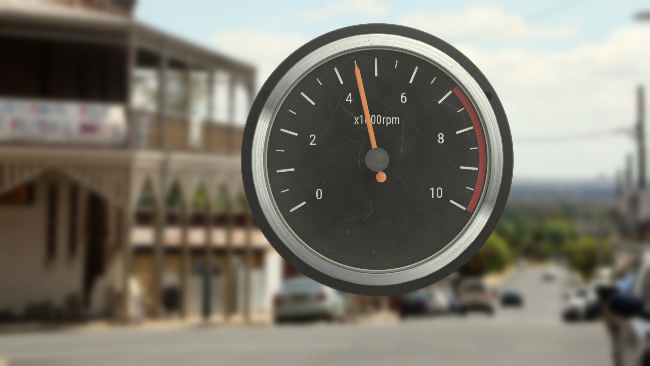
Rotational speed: 4500; rpm
